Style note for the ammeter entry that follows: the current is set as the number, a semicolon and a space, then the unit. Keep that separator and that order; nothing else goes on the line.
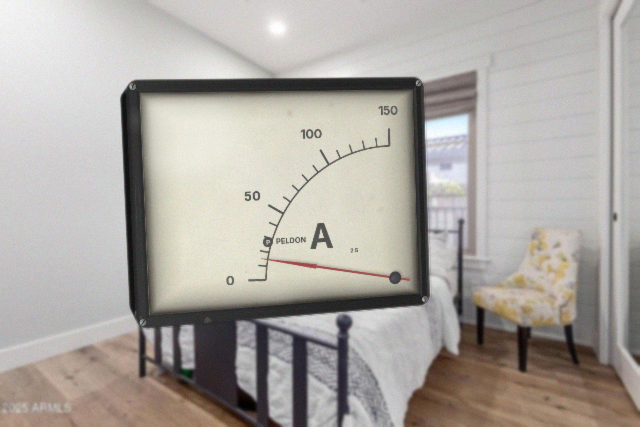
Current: 15; A
